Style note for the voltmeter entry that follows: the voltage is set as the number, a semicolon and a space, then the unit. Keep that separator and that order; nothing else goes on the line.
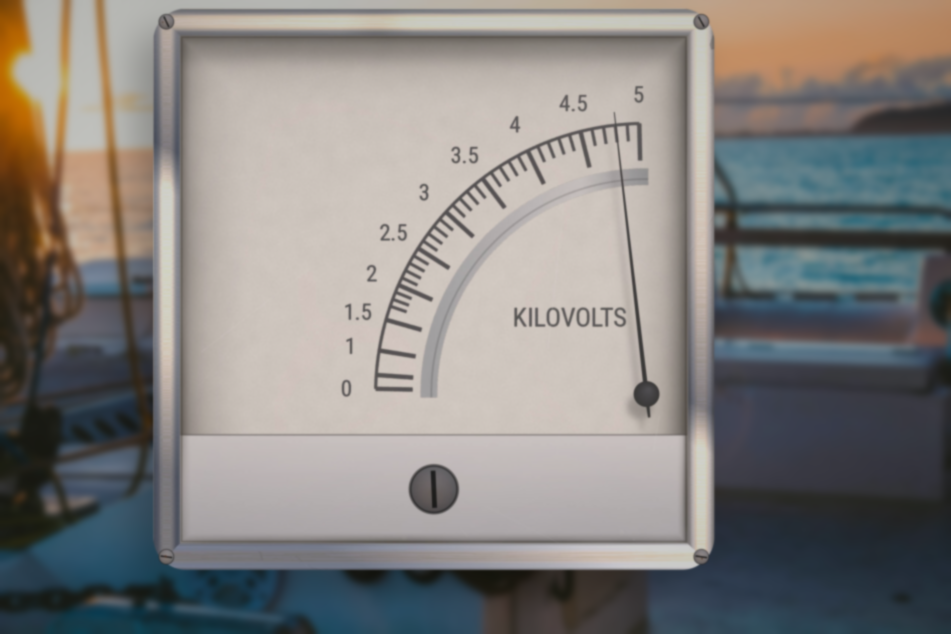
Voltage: 4.8; kV
